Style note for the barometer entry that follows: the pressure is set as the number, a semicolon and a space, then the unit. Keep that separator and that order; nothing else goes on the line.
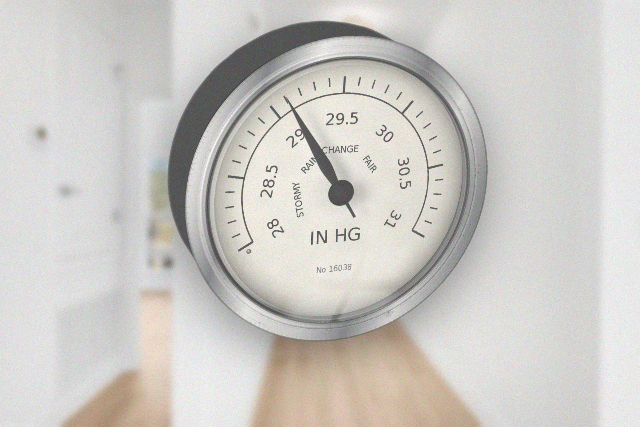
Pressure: 29.1; inHg
